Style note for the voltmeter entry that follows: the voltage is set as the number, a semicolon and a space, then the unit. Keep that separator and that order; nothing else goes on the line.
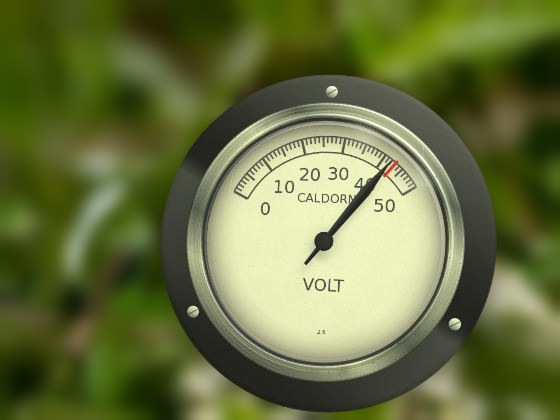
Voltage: 42; V
